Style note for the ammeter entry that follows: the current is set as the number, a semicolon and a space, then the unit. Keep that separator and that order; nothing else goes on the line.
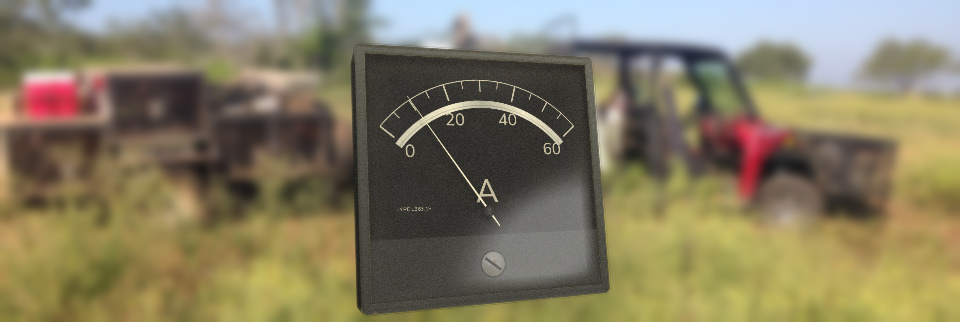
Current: 10; A
